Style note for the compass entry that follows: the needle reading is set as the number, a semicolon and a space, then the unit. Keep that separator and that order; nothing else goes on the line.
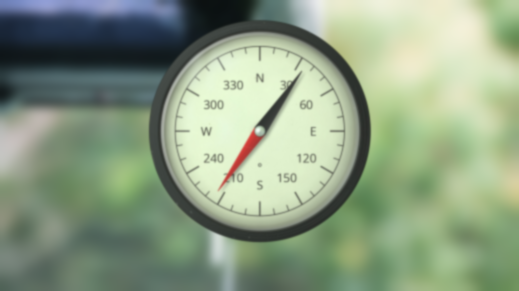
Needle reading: 215; °
